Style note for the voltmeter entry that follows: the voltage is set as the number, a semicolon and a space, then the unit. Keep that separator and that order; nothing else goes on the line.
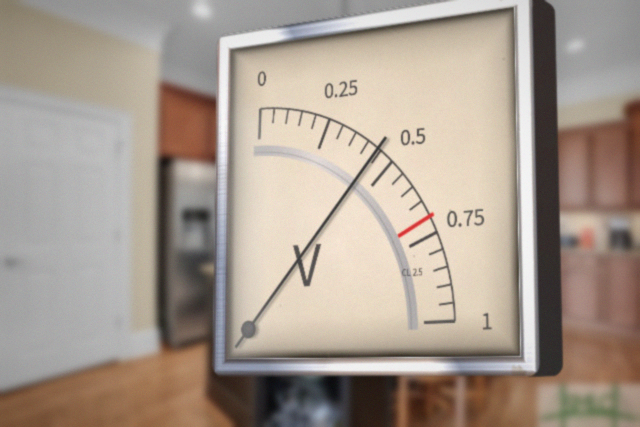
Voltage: 0.45; V
